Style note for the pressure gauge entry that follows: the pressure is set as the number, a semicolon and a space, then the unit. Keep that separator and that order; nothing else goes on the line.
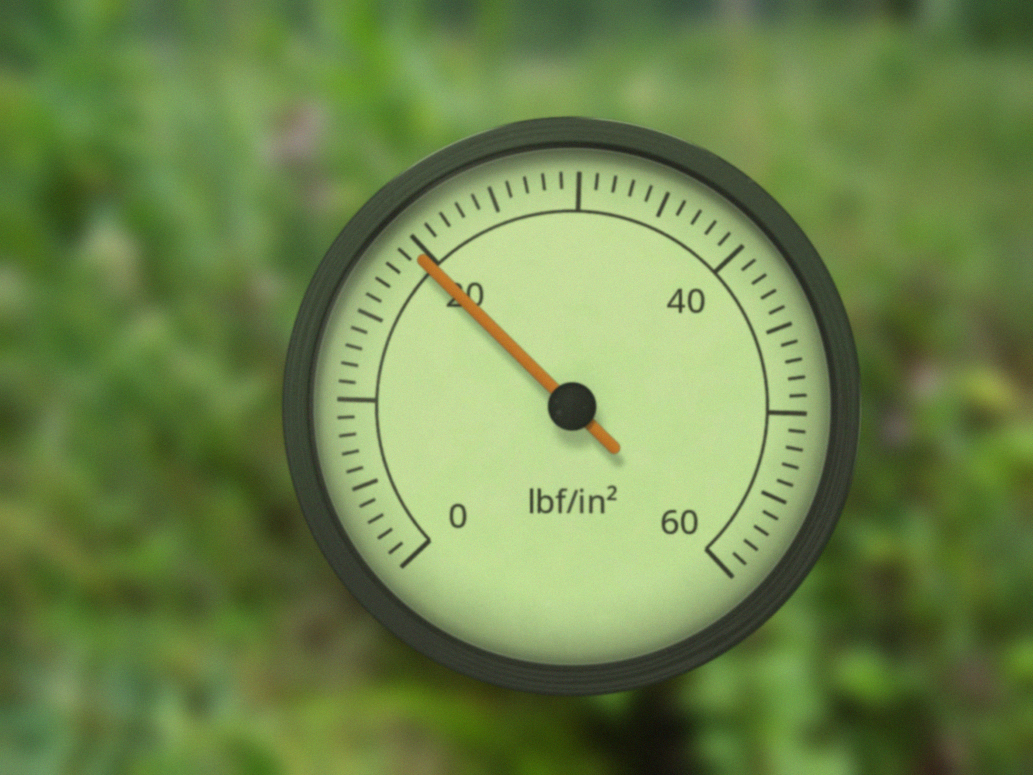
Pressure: 19.5; psi
